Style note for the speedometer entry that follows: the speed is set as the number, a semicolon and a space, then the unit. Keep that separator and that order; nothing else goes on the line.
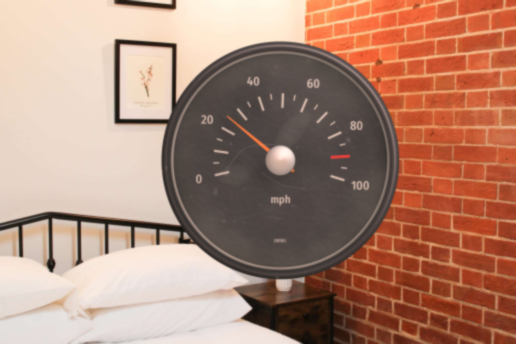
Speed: 25; mph
